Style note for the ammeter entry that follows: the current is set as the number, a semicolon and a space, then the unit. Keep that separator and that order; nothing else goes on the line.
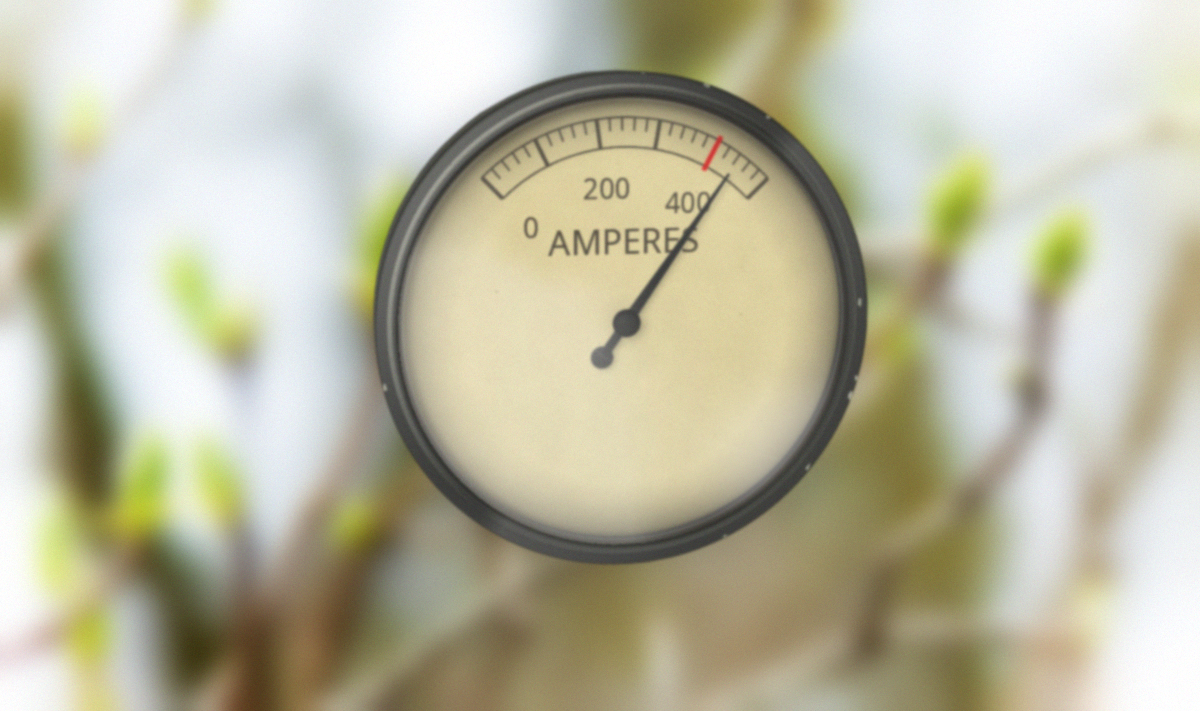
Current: 440; A
